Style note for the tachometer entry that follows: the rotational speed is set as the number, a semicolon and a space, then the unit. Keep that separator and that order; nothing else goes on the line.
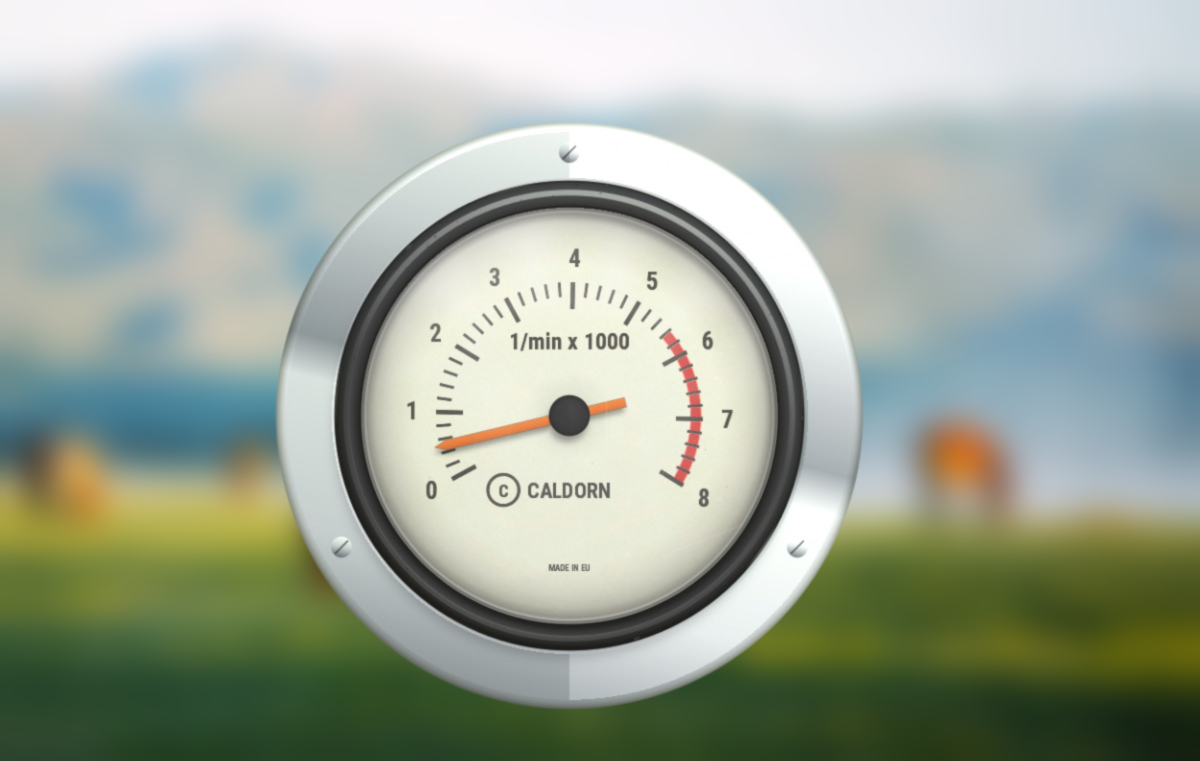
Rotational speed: 500; rpm
